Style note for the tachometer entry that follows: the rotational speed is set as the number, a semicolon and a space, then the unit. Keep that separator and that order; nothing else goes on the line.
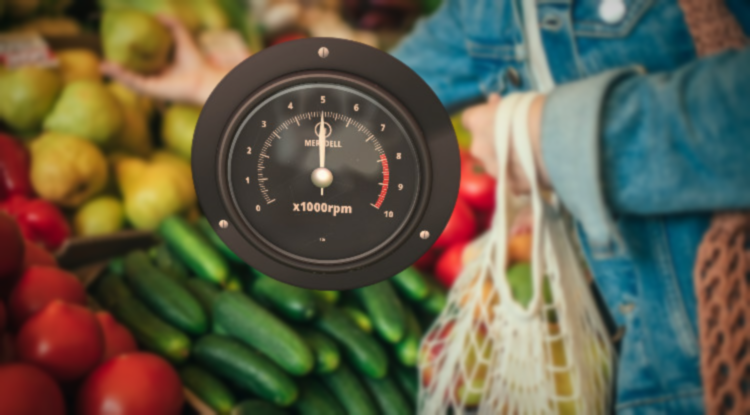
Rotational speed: 5000; rpm
